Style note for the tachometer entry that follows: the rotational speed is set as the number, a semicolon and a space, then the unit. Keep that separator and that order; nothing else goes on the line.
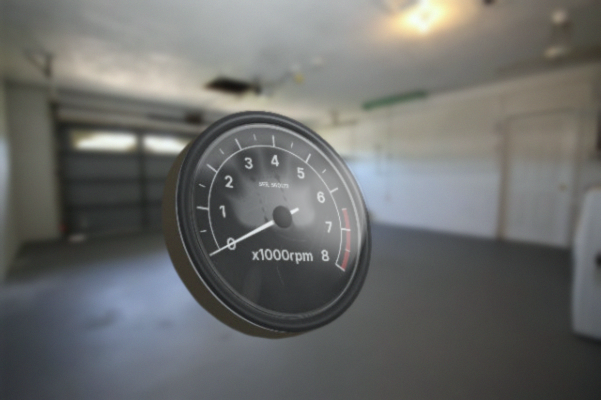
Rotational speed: 0; rpm
